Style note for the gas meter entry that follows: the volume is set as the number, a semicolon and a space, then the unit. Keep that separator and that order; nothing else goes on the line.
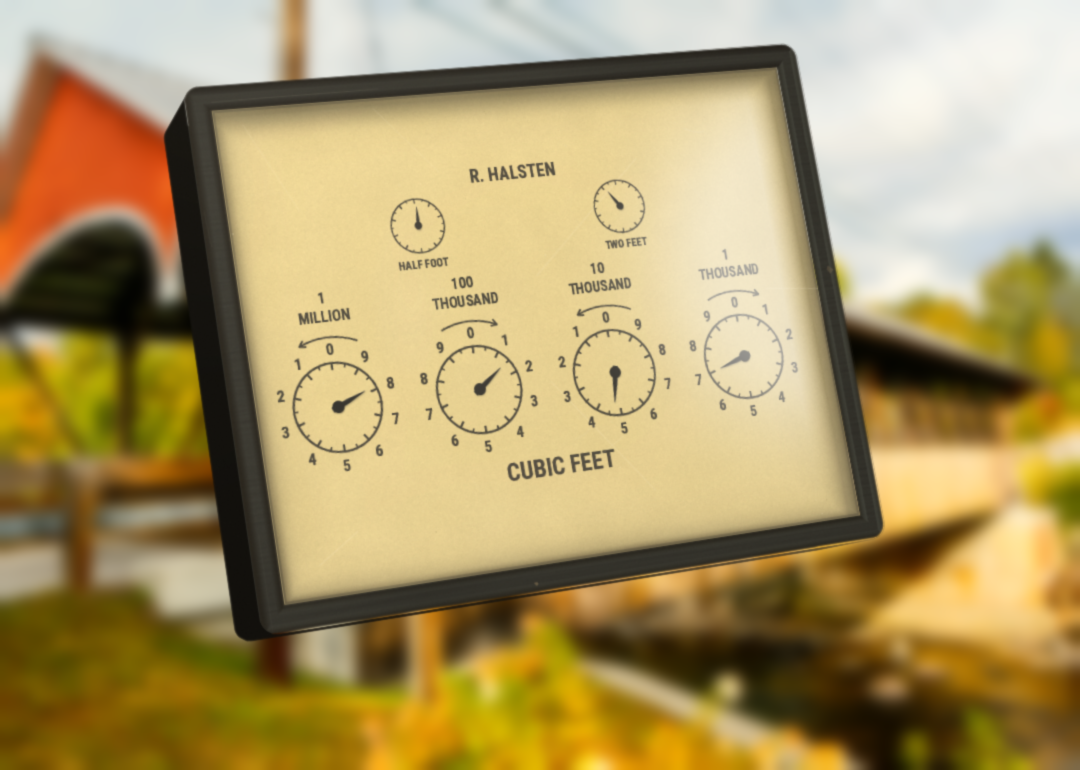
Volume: 814700; ft³
